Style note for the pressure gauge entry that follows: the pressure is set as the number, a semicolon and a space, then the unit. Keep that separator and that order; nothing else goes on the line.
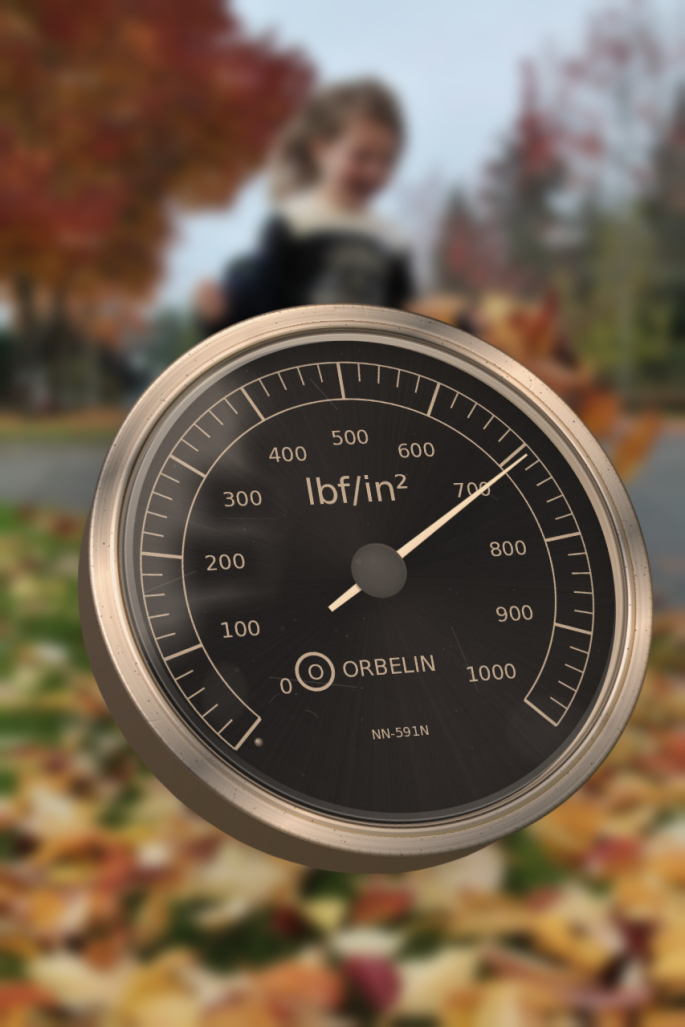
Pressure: 710; psi
